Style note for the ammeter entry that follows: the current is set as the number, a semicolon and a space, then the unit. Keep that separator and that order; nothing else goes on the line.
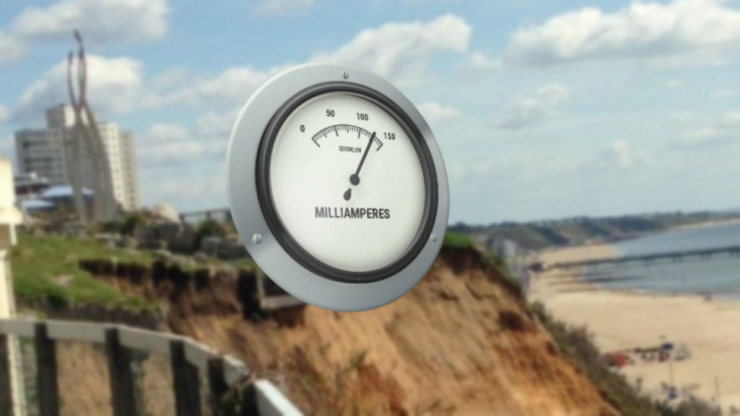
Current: 125; mA
